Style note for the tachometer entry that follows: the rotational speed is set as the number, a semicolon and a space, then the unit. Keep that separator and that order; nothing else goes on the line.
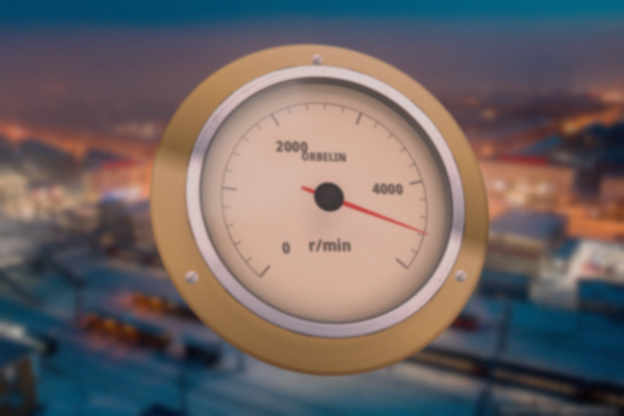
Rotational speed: 4600; rpm
